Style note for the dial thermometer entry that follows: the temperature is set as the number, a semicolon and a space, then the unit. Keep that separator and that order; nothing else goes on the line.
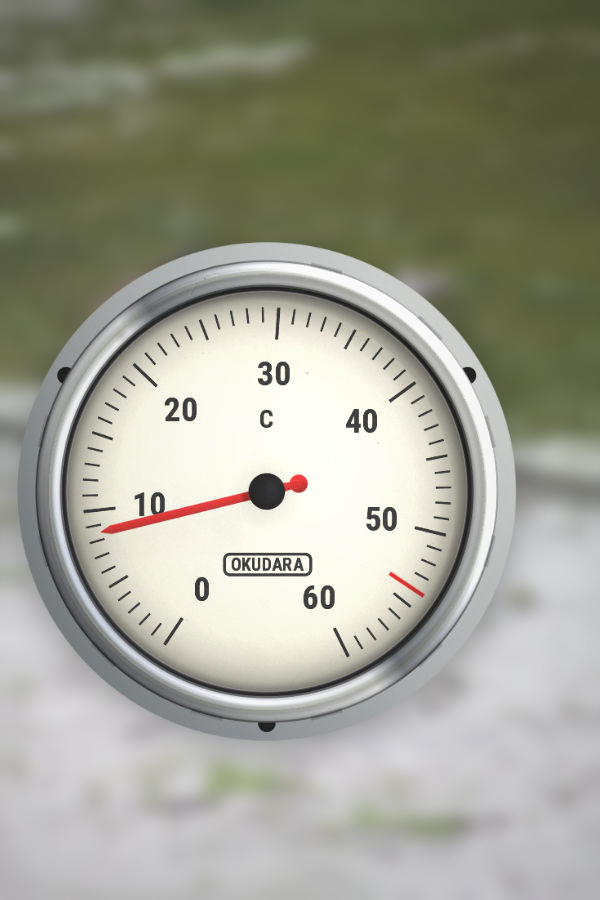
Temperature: 8.5; °C
